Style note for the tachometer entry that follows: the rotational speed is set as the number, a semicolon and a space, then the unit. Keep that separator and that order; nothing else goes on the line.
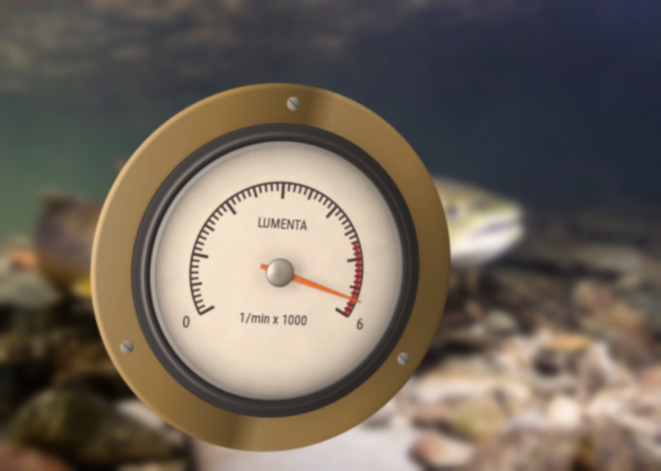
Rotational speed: 5700; rpm
